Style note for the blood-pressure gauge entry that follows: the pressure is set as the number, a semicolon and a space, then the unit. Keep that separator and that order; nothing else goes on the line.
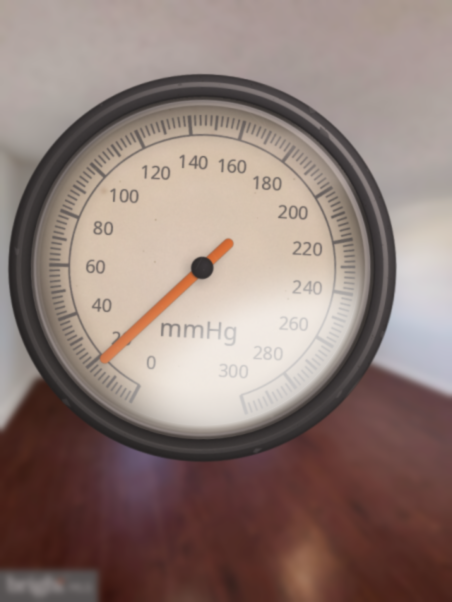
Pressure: 18; mmHg
